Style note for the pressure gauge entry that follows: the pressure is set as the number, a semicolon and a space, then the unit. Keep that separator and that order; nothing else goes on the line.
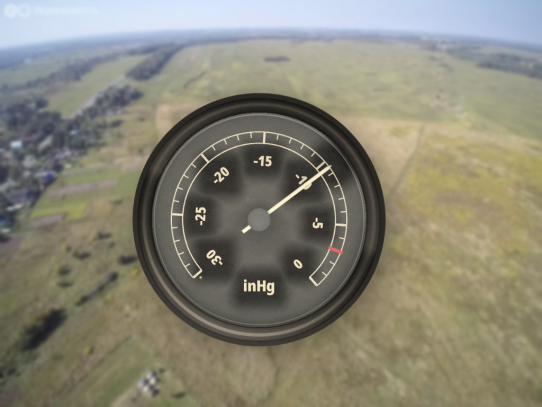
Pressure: -9.5; inHg
